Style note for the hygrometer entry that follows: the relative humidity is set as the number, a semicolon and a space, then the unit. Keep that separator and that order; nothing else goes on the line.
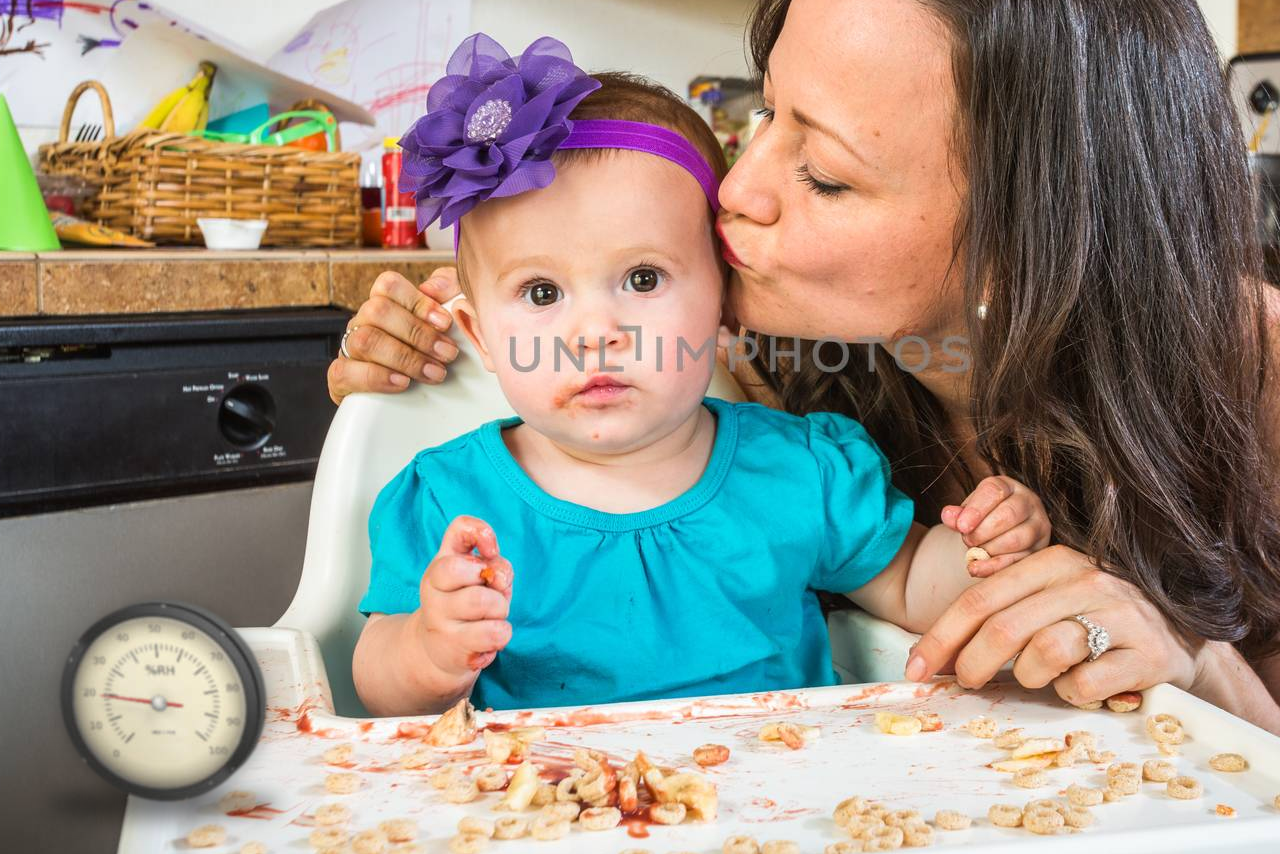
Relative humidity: 20; %
